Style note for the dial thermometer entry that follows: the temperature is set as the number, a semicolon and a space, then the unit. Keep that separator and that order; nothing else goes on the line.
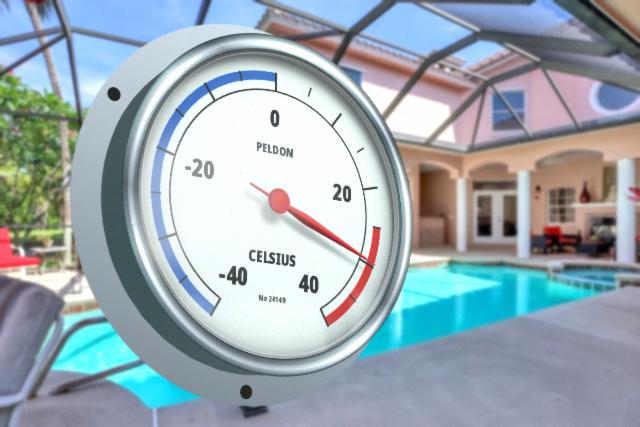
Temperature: 30; °C
